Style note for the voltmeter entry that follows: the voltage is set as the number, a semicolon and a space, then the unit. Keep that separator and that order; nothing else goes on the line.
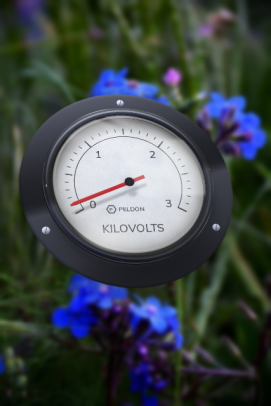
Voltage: 0.1; kV
